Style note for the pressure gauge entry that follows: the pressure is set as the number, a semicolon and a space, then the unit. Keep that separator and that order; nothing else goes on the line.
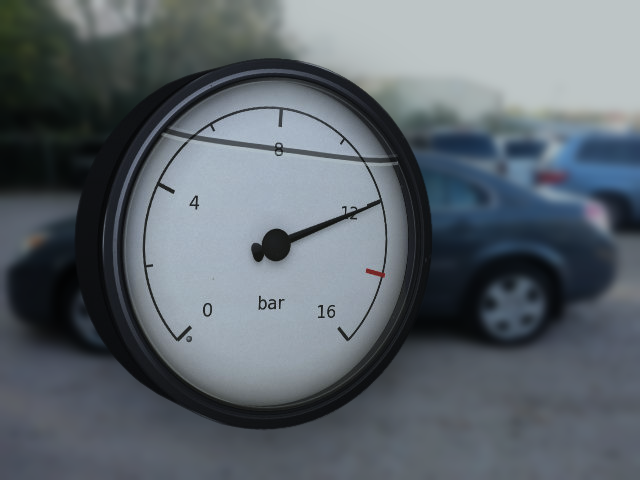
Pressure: 12; bar
